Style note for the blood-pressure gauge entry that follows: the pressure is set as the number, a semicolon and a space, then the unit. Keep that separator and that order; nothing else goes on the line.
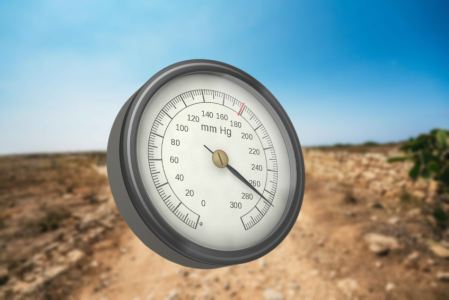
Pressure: 270; mmHg
